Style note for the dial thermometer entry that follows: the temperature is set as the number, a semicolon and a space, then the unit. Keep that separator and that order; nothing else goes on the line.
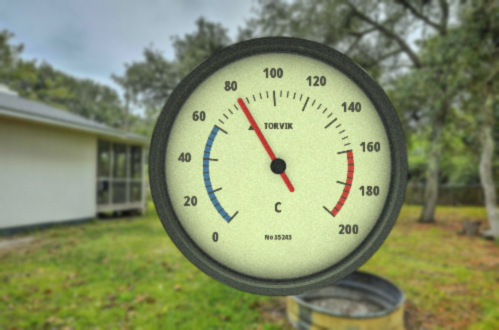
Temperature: 80; °C
